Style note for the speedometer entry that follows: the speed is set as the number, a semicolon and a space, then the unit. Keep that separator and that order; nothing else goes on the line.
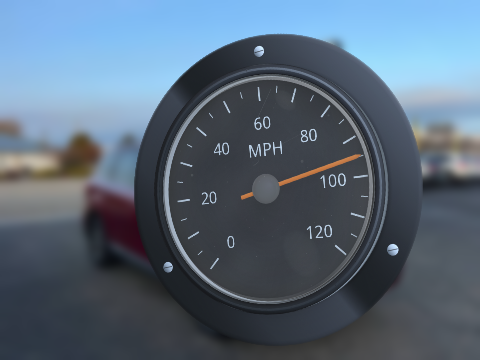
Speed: 95; mph
